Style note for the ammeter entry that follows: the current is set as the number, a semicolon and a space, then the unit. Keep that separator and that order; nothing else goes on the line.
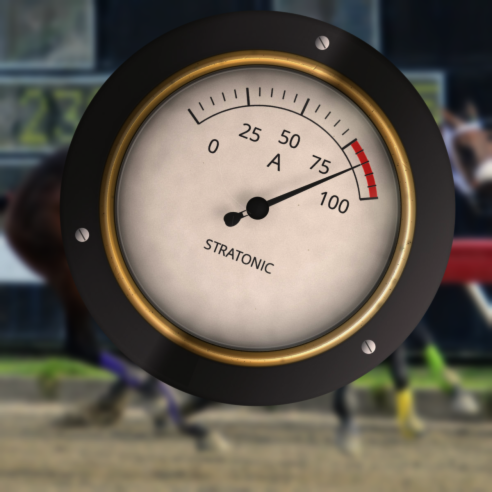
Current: 85; A
